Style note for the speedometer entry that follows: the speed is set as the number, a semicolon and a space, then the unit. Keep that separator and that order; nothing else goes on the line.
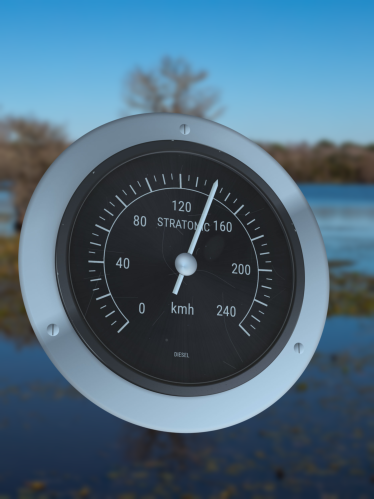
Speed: 140; km/h
